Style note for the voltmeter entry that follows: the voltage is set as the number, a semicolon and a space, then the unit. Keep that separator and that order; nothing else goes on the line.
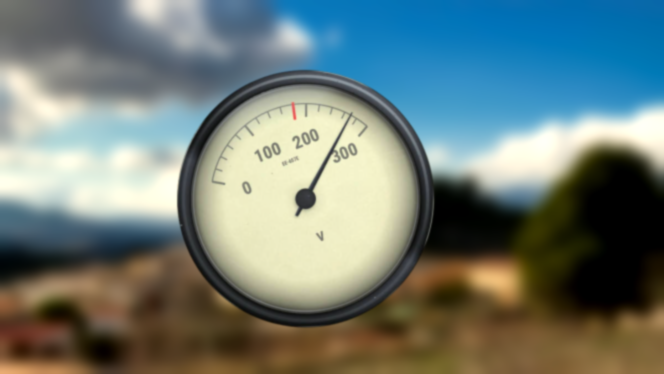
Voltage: 270; V
